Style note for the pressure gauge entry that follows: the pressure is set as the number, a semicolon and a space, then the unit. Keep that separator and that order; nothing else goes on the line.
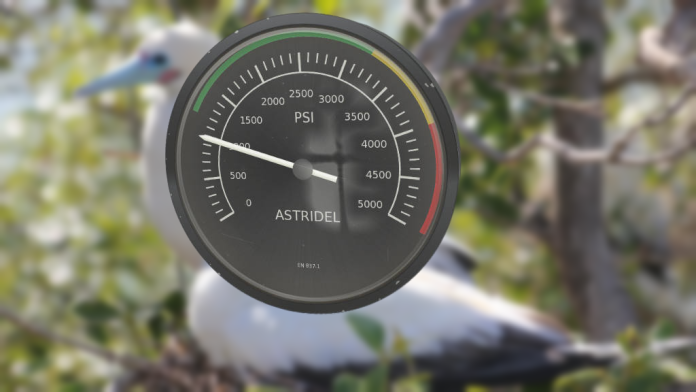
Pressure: 1000; psi
